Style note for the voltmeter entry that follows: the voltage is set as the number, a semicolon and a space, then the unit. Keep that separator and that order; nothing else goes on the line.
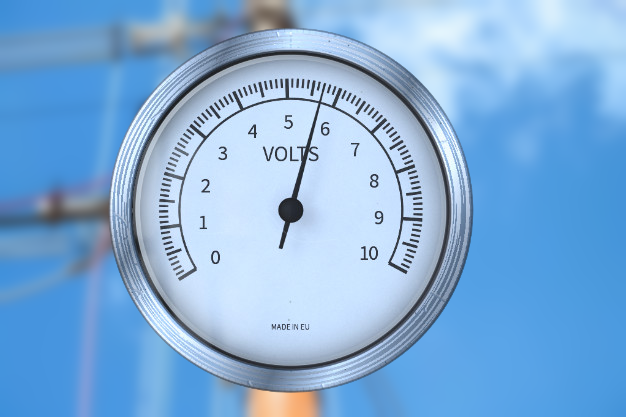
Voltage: 5.7; V
